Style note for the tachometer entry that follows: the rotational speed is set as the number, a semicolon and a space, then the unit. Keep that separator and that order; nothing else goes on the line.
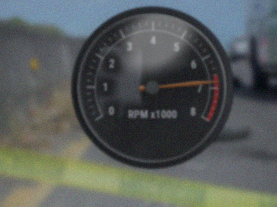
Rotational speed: 6800; rpm
